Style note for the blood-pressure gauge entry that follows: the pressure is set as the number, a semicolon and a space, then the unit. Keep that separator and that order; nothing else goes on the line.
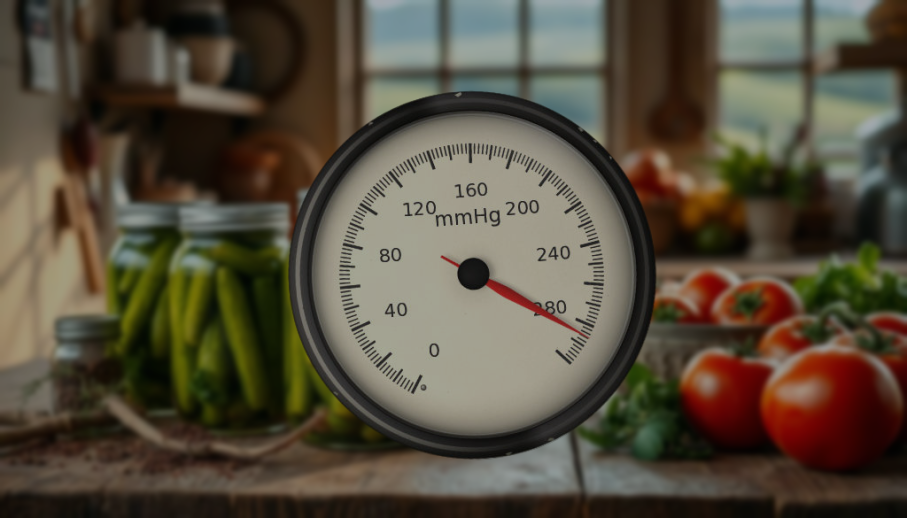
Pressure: 286; mmHg
